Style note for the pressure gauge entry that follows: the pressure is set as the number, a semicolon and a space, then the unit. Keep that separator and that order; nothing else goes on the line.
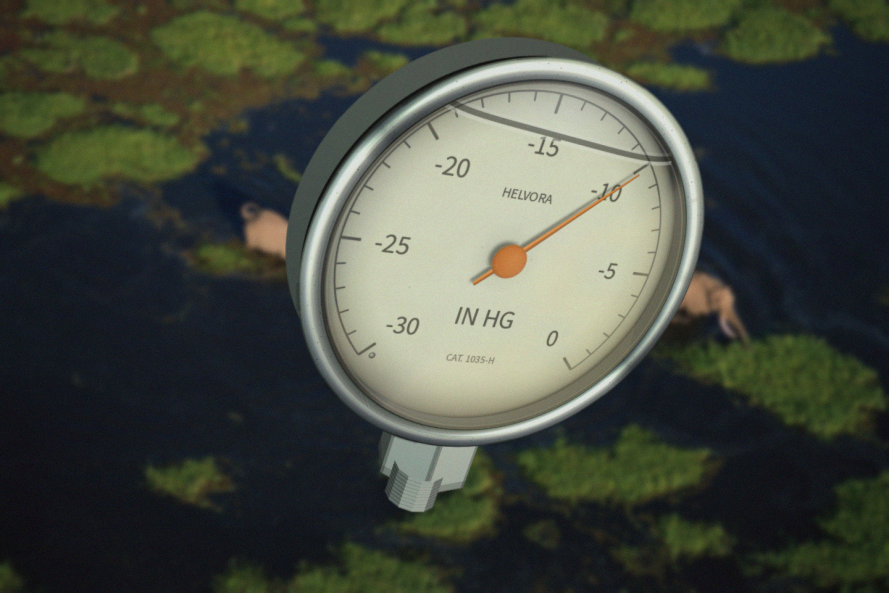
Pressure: -10; inHg
